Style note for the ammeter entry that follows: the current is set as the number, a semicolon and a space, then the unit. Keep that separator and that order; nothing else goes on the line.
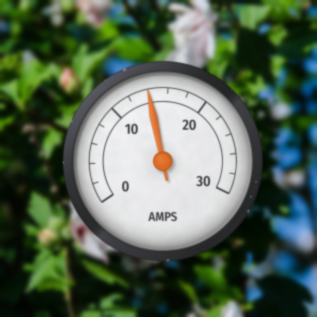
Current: 14; A
